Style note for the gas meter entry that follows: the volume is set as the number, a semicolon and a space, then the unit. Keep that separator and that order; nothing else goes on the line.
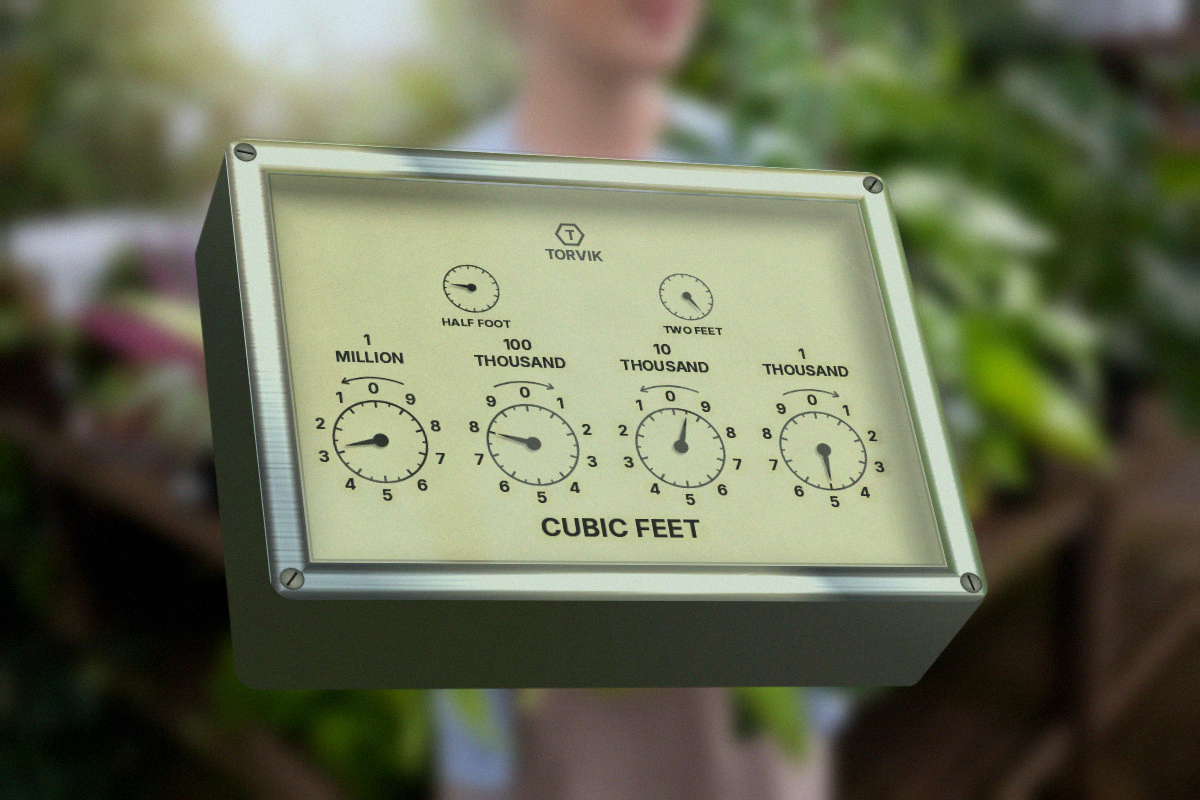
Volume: 279500; ft³
